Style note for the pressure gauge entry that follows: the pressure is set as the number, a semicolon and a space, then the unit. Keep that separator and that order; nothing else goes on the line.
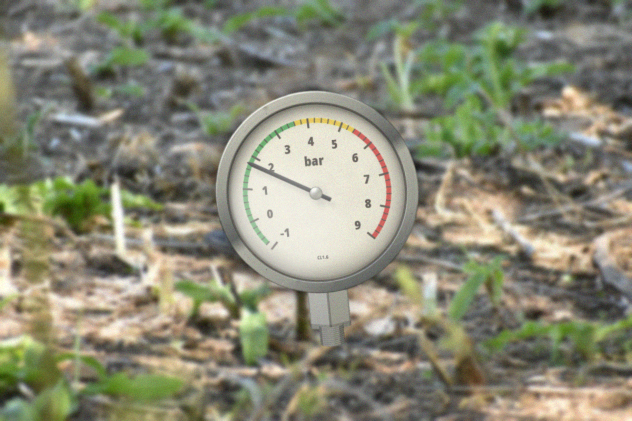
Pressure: 1.8; bar
